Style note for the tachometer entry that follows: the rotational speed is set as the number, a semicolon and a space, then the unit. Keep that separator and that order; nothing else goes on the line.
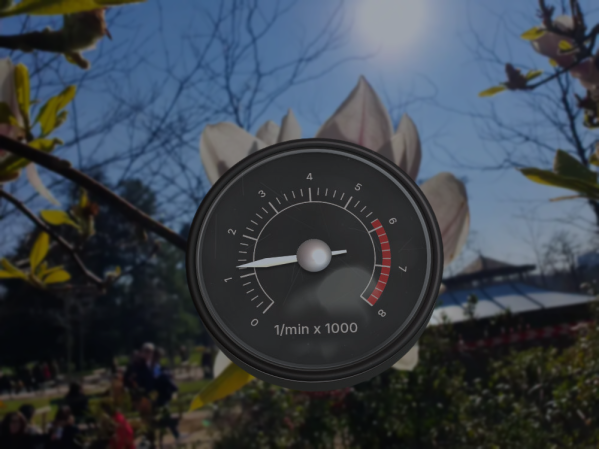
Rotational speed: 1200; rpm
